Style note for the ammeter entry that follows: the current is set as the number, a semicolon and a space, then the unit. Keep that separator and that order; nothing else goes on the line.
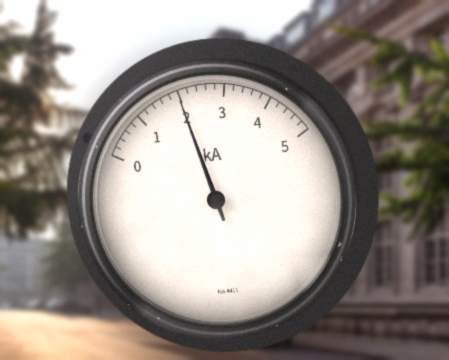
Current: 2; kA
